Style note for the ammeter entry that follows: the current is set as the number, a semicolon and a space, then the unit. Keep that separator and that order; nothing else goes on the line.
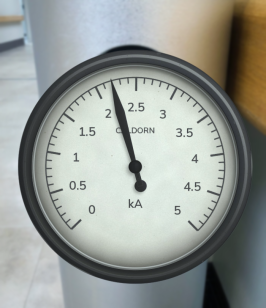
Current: 2.2; kA
